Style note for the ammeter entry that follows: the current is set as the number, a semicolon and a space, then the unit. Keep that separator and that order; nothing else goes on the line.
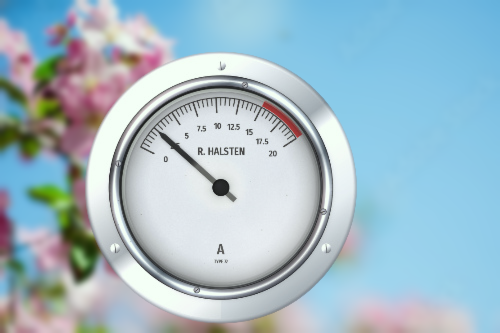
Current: 2.5; A
